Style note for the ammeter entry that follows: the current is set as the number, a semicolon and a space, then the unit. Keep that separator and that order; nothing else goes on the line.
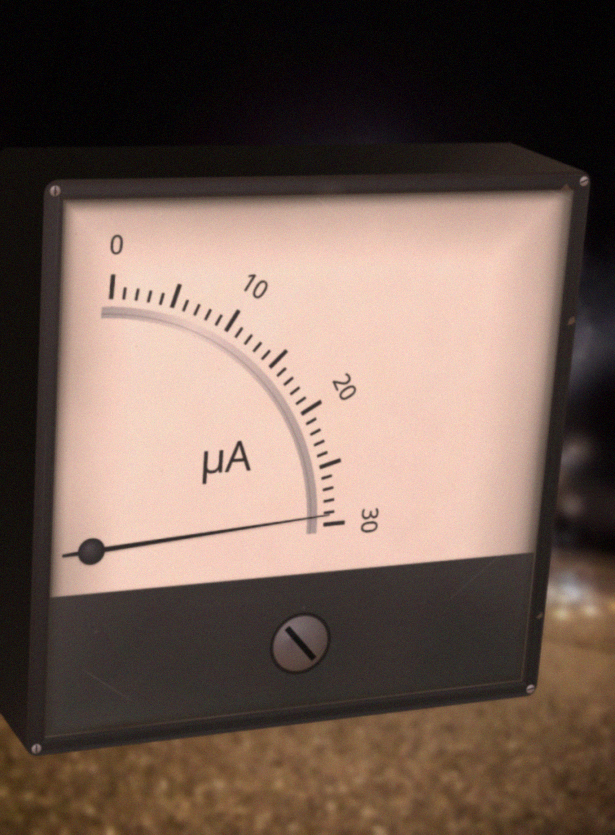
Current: 29; µA
